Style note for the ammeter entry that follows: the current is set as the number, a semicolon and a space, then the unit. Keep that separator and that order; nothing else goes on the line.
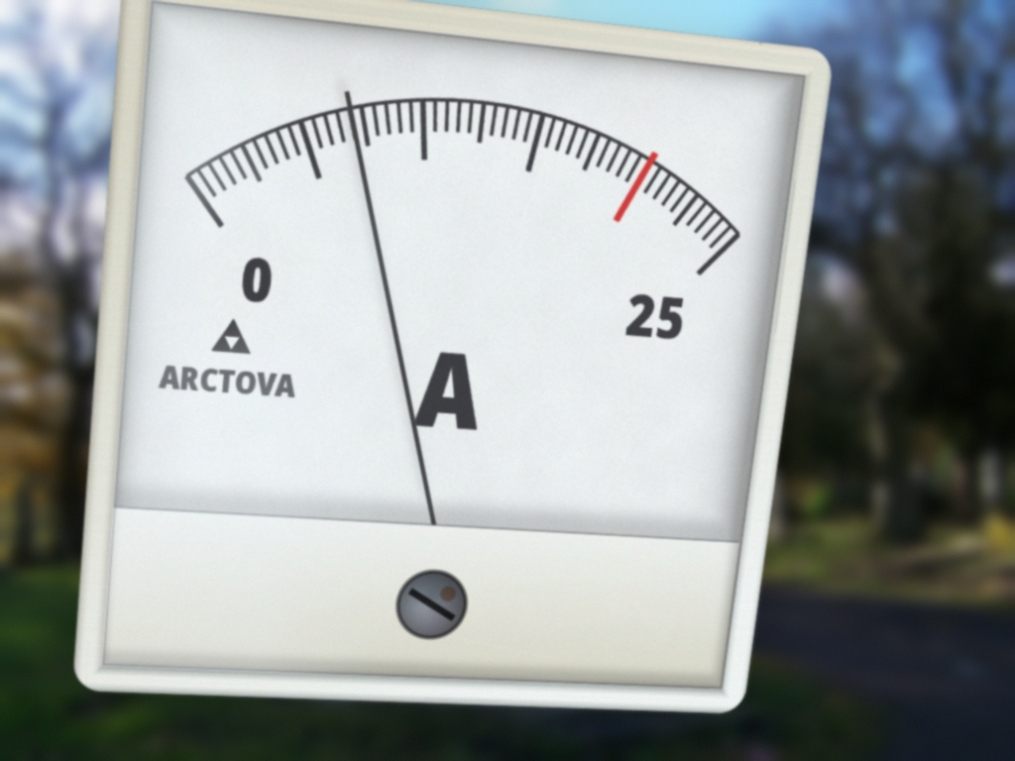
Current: 7; A
